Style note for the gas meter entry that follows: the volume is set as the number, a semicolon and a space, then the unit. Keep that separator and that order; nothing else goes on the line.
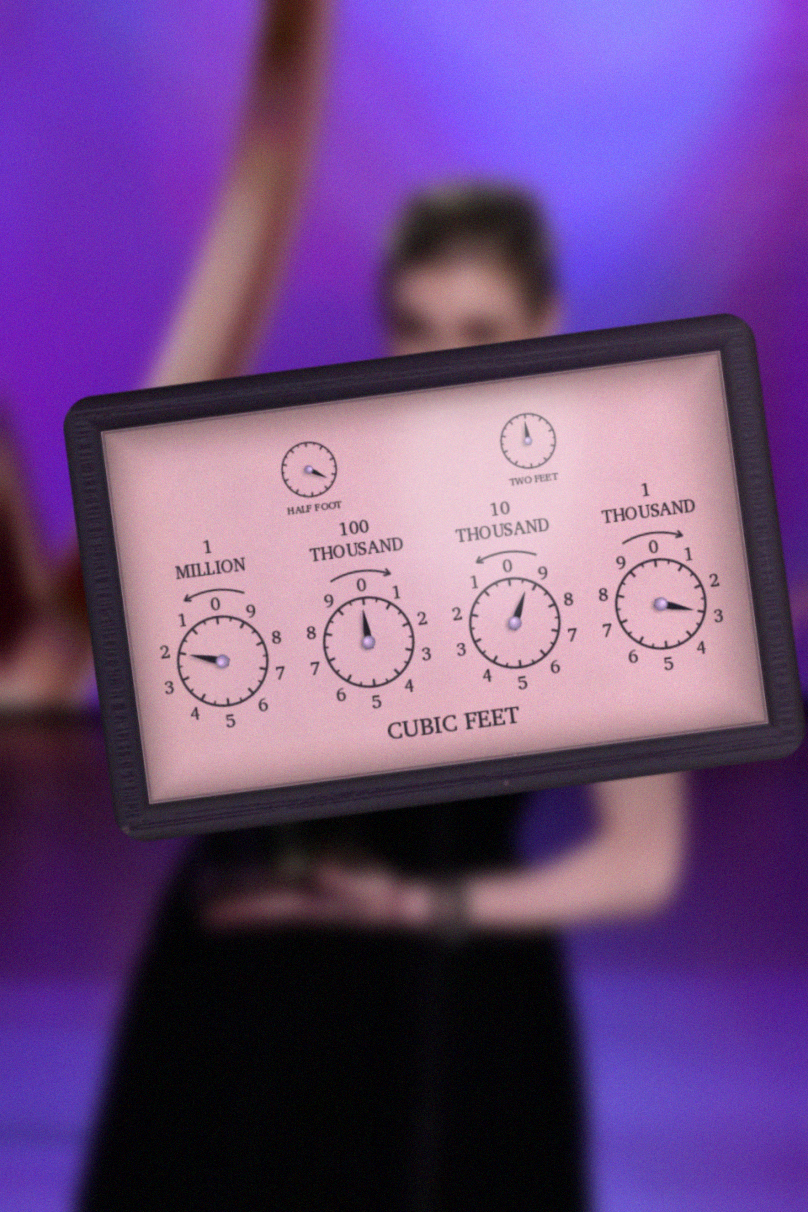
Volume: 199300; ft³
